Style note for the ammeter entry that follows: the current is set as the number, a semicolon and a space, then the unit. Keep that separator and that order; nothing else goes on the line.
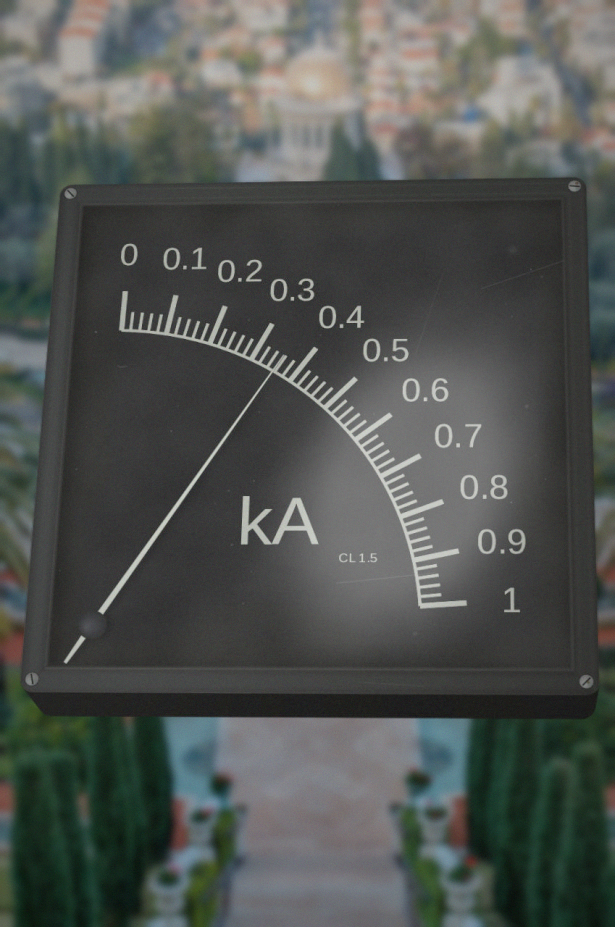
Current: 0.36; kA
